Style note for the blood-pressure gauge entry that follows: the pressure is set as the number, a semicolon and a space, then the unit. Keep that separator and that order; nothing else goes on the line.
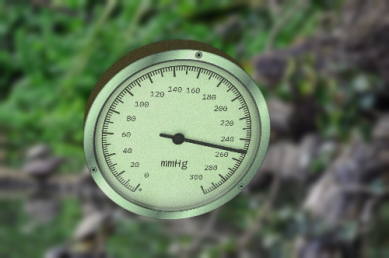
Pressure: 250; mmHg
